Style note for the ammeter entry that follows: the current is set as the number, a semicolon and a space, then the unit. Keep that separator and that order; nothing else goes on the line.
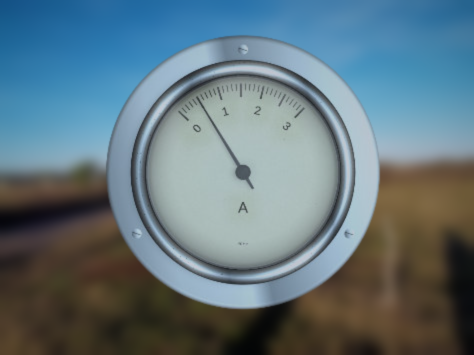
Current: 0.5; A
